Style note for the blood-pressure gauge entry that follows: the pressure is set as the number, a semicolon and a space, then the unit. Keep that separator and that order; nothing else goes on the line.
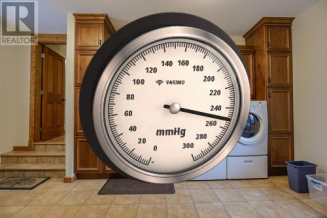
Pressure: 250; mmHg
